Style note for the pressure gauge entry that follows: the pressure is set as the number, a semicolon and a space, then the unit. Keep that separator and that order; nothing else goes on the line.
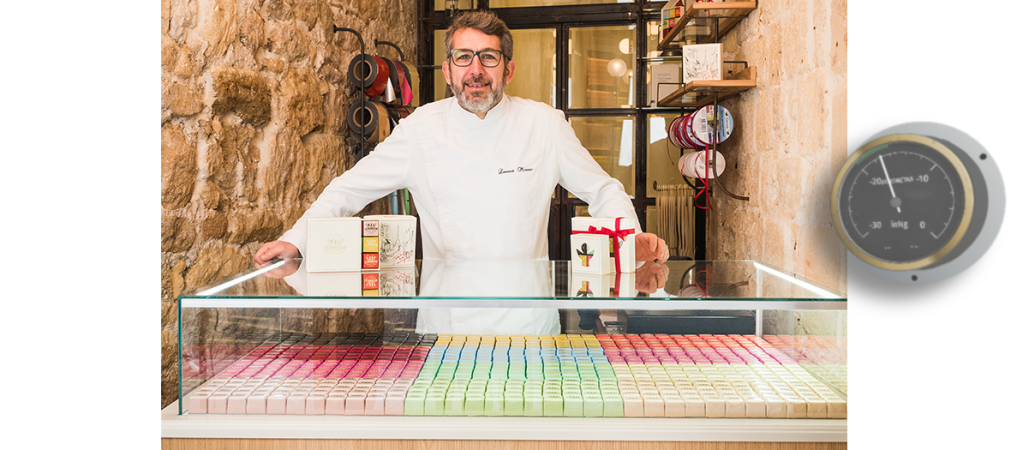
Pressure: -17; inHg
